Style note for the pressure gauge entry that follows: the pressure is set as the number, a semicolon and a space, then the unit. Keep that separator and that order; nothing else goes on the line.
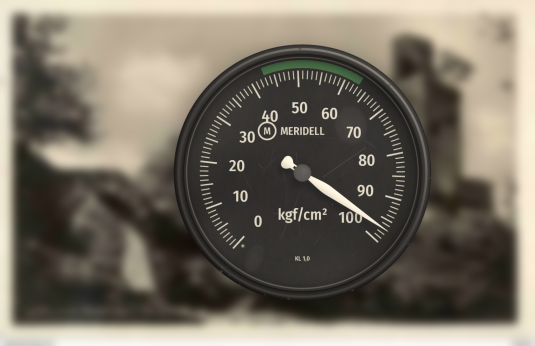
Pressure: 97; kg/cm²
